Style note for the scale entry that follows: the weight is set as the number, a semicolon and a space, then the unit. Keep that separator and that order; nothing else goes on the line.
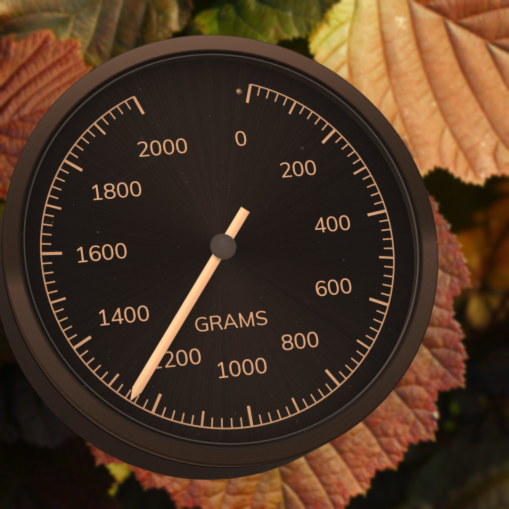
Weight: 1250; g
